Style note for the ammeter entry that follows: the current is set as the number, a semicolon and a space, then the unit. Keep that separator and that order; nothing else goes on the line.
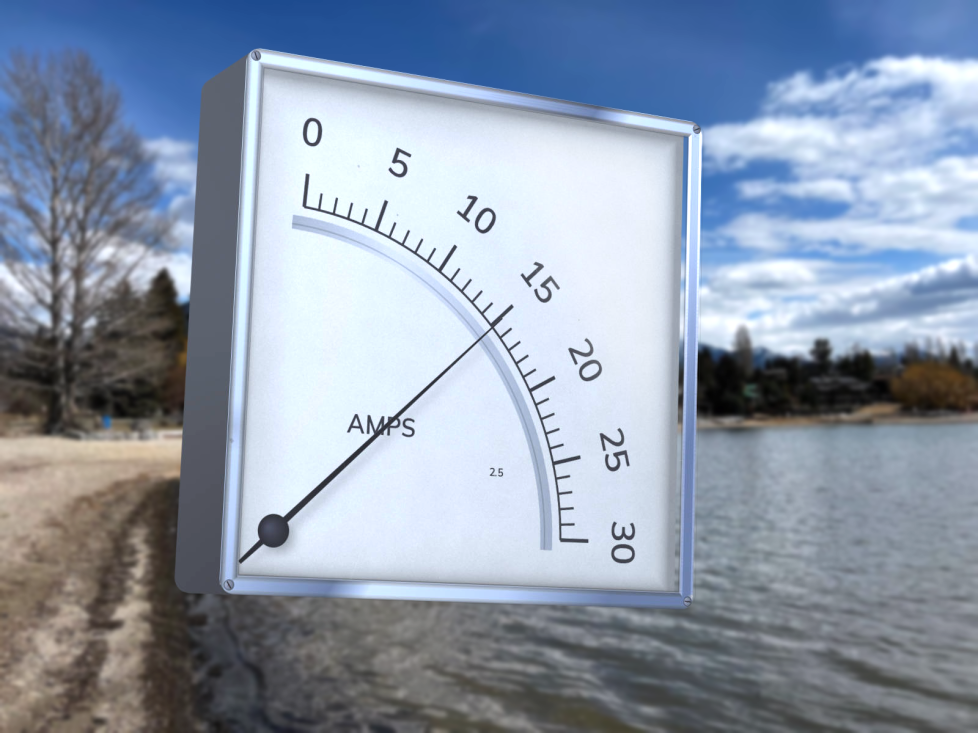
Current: 15; A
